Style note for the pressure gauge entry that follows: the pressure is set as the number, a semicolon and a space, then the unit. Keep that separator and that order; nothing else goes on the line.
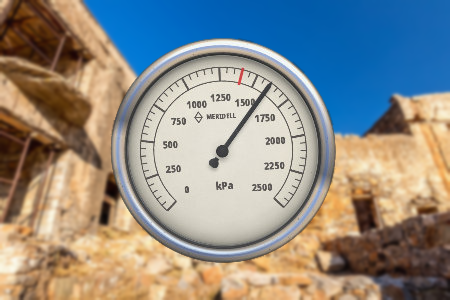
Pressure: 1600; kPa
